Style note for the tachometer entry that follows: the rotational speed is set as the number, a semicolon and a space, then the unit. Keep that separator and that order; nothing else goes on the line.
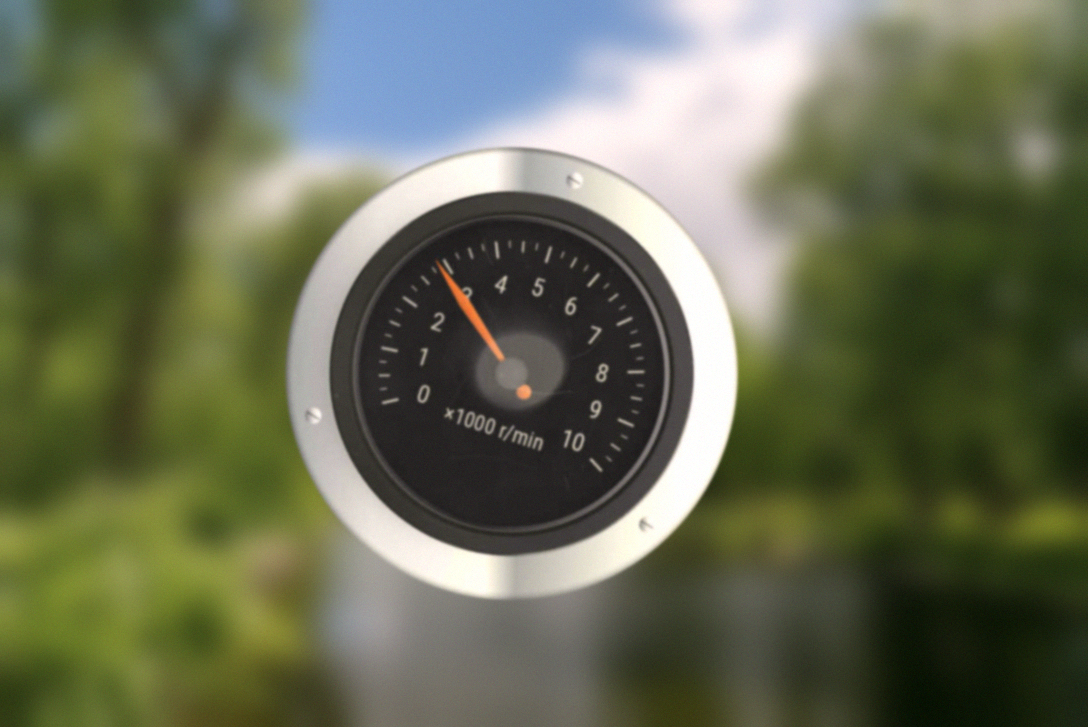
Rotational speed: 2875; rpm
